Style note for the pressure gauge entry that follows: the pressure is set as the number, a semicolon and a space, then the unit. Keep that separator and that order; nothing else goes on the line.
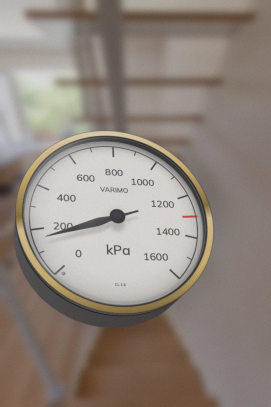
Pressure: 150; kPa
